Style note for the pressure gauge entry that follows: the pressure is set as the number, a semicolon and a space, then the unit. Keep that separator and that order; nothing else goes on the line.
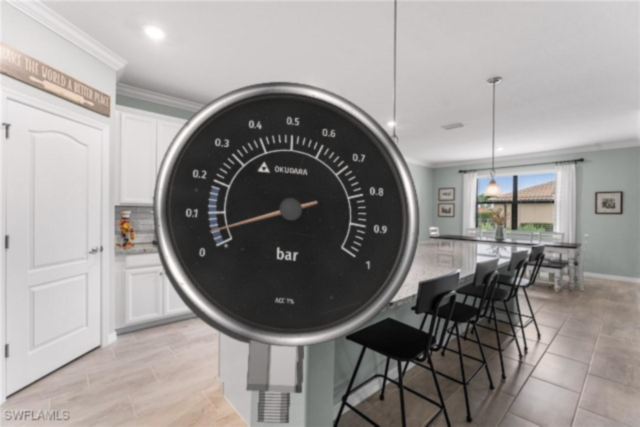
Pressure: 0.04; bar
